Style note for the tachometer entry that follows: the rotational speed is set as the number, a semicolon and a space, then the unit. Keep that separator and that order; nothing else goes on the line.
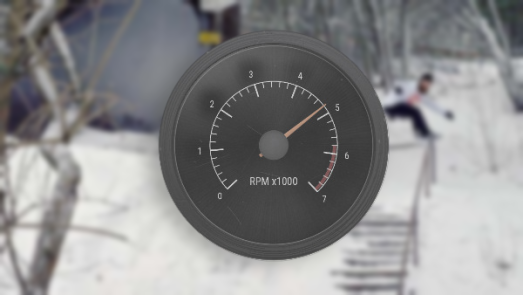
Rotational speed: 4800; rpm
